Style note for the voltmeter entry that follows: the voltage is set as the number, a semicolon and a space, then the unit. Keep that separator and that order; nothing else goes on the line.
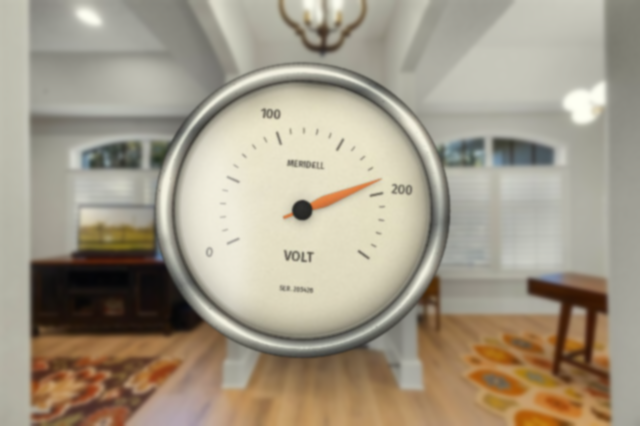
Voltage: 190; V
